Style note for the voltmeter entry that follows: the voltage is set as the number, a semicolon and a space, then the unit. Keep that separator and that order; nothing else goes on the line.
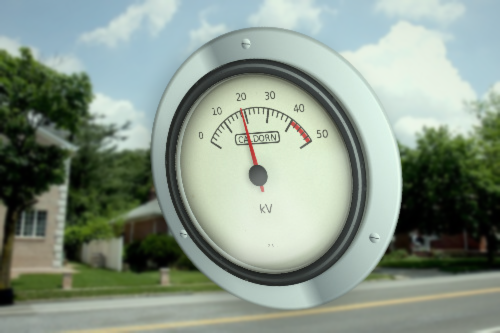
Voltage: 20; kV
